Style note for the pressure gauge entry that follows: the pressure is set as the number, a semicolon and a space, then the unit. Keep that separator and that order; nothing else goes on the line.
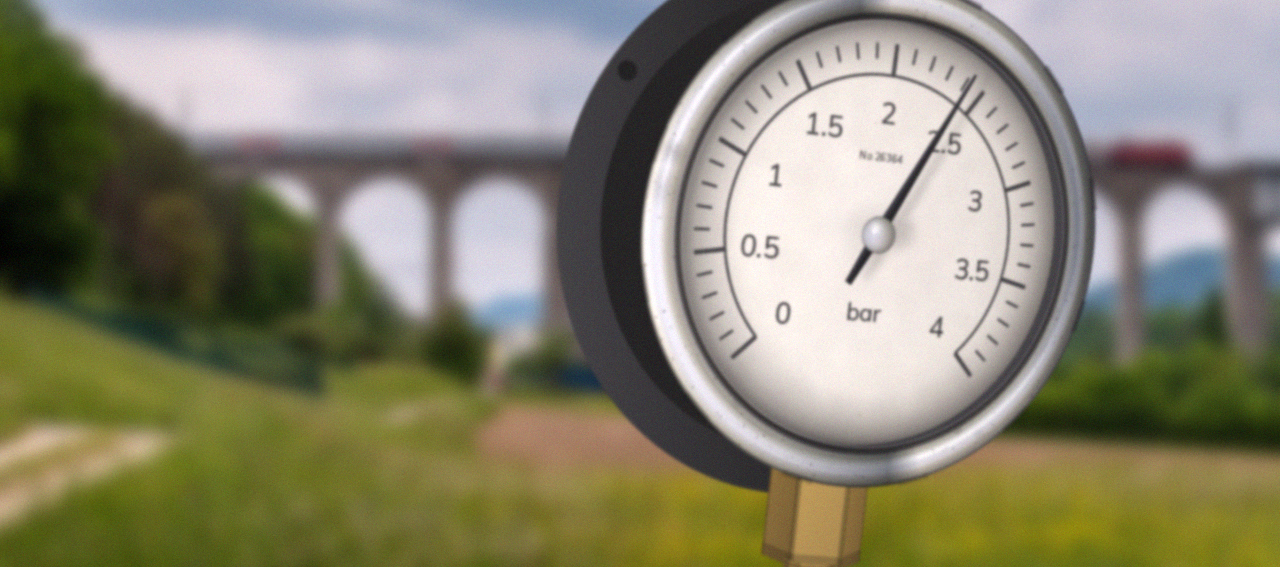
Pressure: 2.4; bar
